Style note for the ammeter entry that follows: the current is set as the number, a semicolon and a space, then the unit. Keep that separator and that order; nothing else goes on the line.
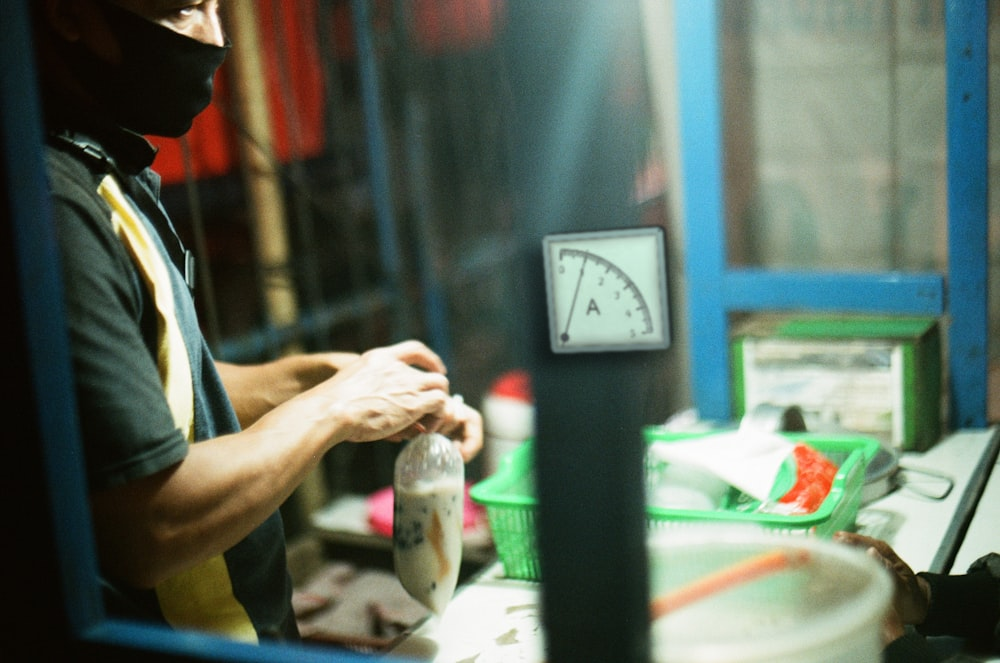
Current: 1; A
